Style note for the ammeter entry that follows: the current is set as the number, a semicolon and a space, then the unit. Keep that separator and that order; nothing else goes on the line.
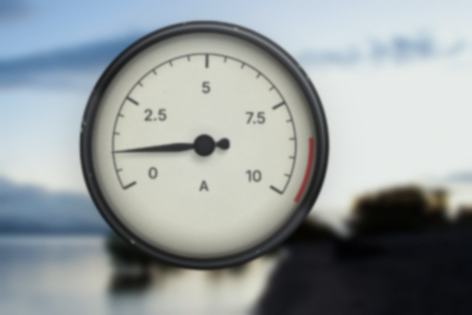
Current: 1; A
